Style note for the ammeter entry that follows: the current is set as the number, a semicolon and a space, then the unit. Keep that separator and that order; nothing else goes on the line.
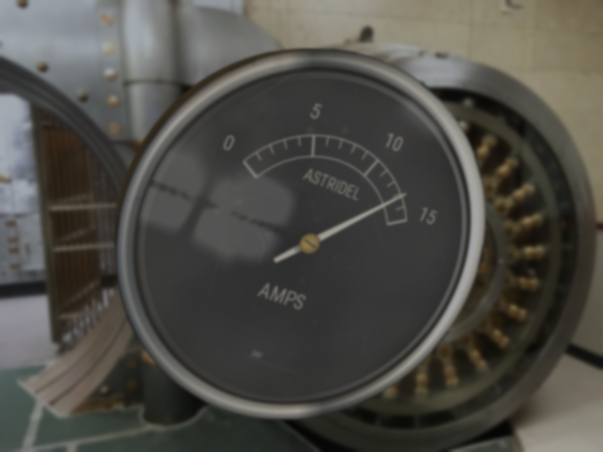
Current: 13; A
